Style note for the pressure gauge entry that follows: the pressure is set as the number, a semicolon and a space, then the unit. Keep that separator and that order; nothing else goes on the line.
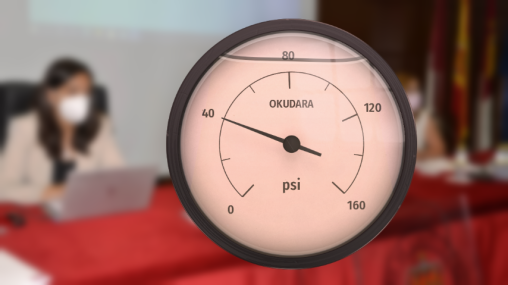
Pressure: 40; psi
